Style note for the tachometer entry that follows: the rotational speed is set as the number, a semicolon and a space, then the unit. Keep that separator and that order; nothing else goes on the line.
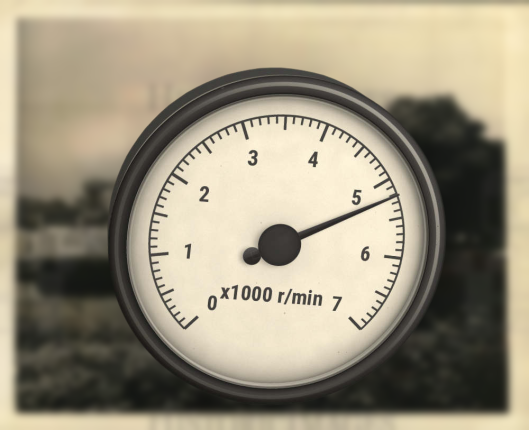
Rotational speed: 5200; rpm
